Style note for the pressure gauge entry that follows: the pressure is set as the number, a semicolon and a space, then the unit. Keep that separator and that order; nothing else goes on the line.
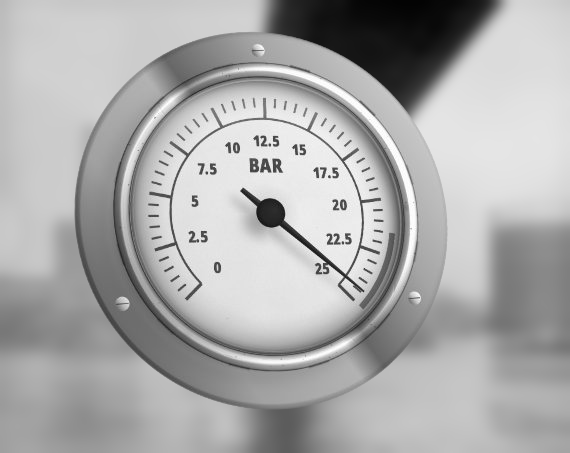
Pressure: 24.5; bar
